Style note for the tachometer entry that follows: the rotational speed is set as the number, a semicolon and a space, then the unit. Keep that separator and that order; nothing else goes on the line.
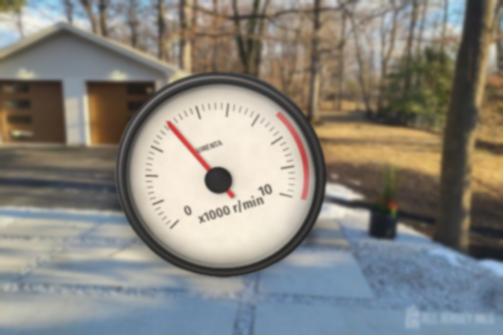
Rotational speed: 4000; rpm
